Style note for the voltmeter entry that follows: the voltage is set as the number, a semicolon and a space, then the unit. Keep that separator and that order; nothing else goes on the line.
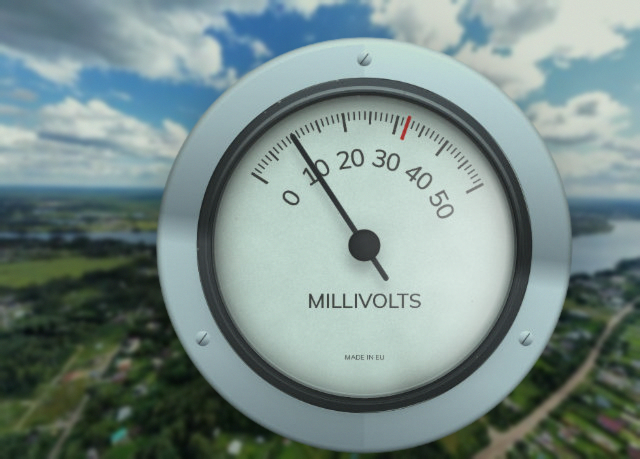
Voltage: 10; mV
